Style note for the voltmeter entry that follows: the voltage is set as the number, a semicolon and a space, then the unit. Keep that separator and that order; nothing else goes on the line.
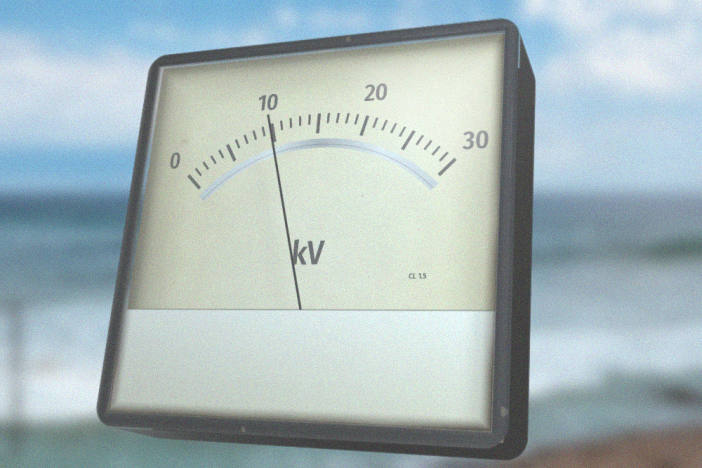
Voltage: 10; kV
